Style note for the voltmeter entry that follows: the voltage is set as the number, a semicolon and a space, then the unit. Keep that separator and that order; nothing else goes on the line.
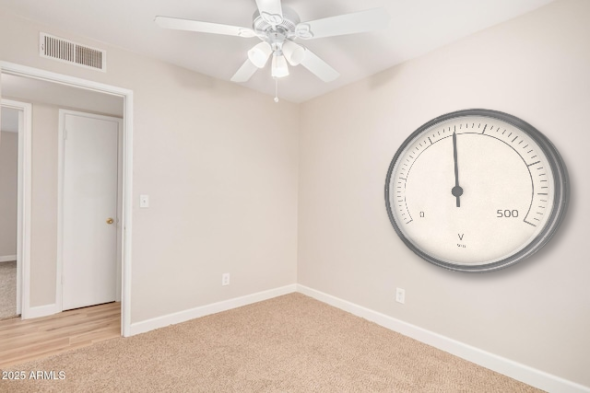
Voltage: 250; V
